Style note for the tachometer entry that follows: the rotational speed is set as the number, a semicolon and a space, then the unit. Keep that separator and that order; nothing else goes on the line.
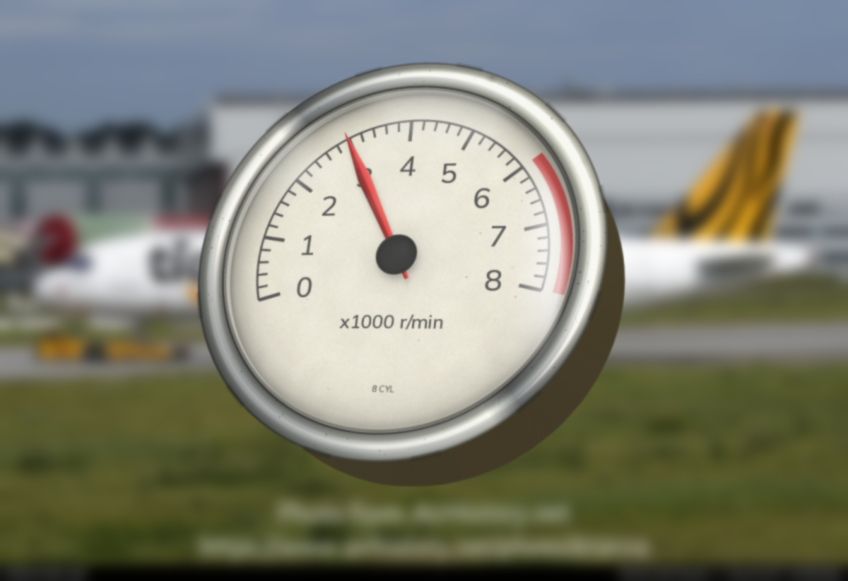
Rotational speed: 3000; rpm
